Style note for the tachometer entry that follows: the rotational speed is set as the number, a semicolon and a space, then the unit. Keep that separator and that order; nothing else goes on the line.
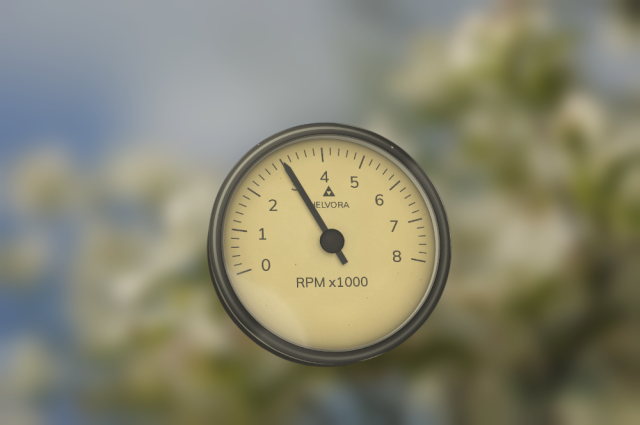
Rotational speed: 3000; rpm
